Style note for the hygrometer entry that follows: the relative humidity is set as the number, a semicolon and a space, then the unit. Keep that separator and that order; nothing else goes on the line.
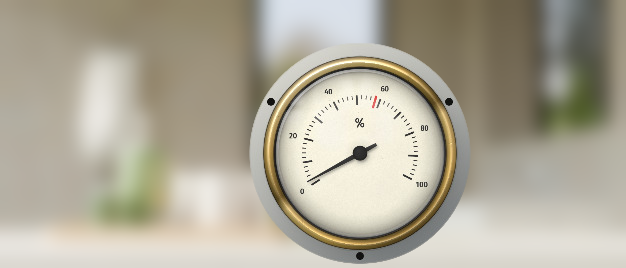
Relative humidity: 2; %
